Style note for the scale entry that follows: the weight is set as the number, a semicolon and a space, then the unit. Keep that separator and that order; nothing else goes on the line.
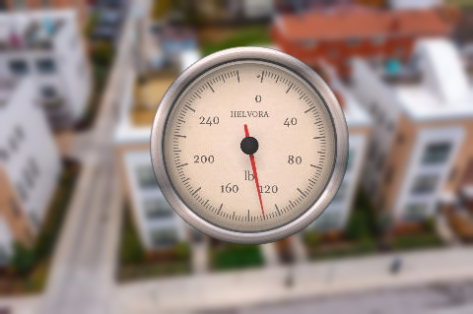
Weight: 130; lb
